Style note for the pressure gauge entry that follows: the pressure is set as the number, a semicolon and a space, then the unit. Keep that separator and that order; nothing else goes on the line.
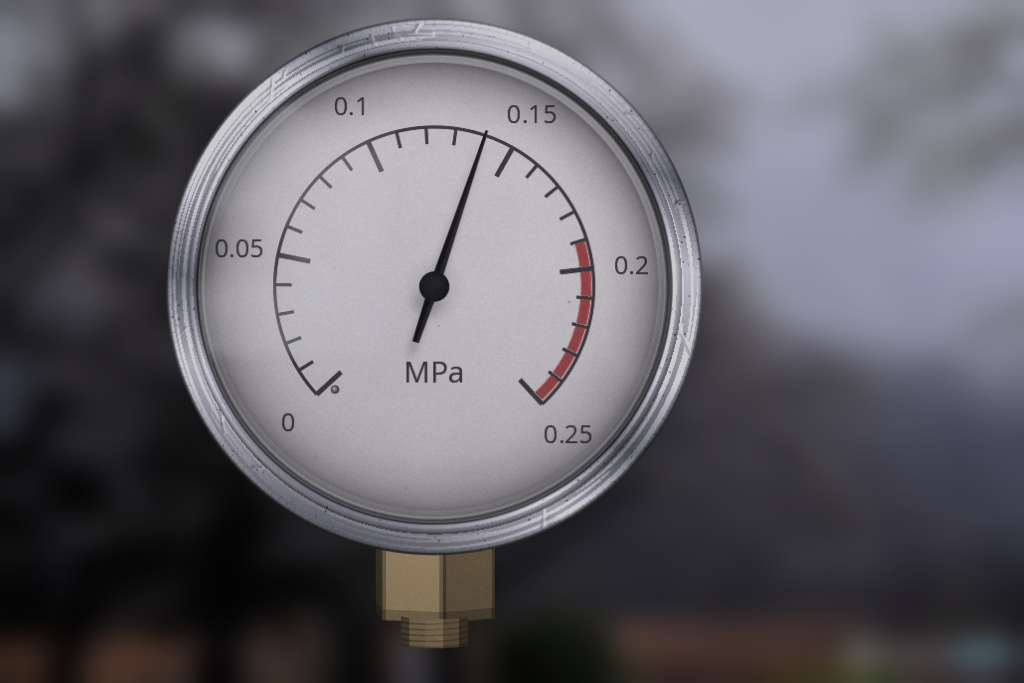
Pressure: 0.14; MPa
